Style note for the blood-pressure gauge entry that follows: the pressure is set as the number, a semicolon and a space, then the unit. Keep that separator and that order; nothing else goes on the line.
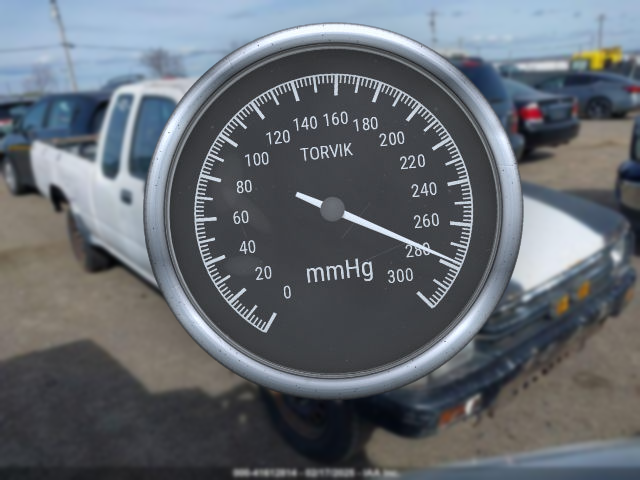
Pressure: 278; mmHg
